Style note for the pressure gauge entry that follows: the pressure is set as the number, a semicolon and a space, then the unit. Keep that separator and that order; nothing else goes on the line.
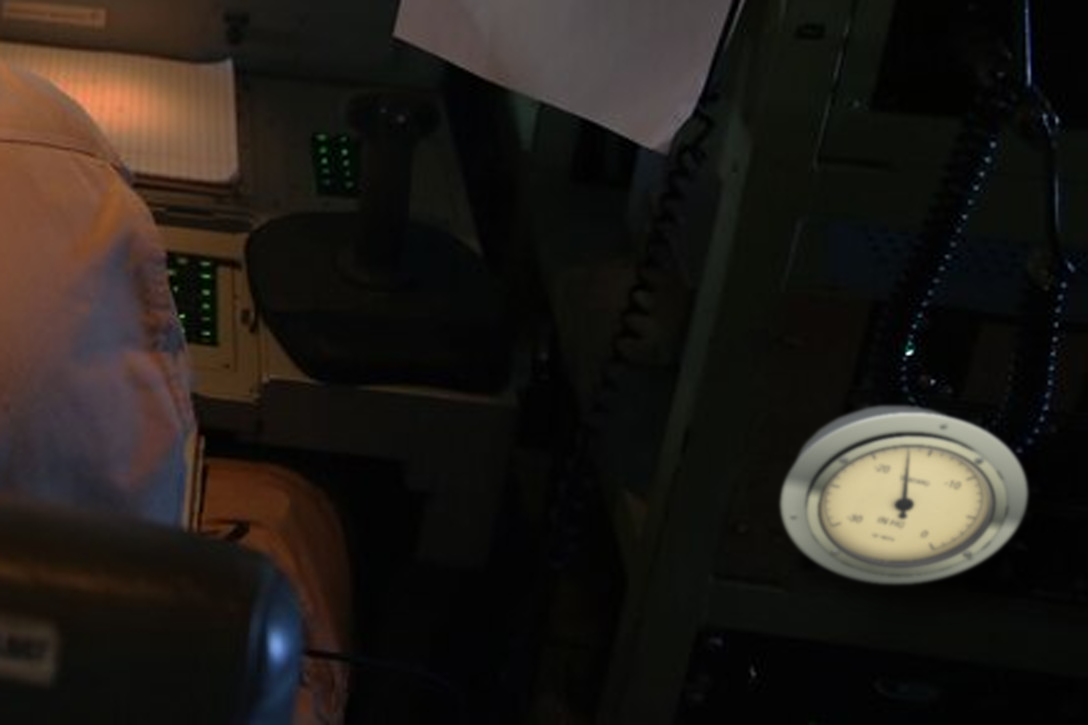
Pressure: -17; inHg
